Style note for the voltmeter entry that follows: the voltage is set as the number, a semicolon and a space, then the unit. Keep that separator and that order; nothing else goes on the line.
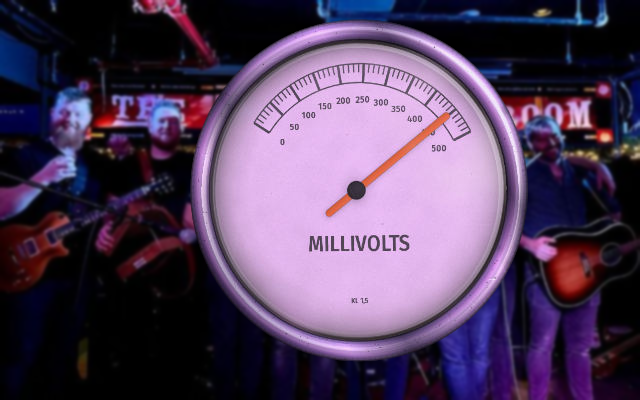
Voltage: 450; mV
